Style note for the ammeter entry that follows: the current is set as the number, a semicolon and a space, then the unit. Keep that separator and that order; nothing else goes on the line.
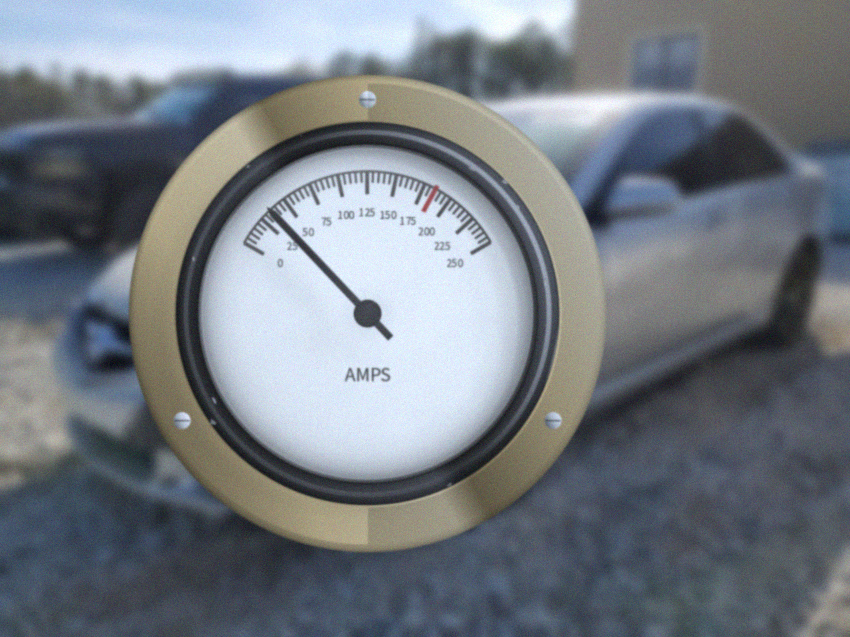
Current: 35; A
